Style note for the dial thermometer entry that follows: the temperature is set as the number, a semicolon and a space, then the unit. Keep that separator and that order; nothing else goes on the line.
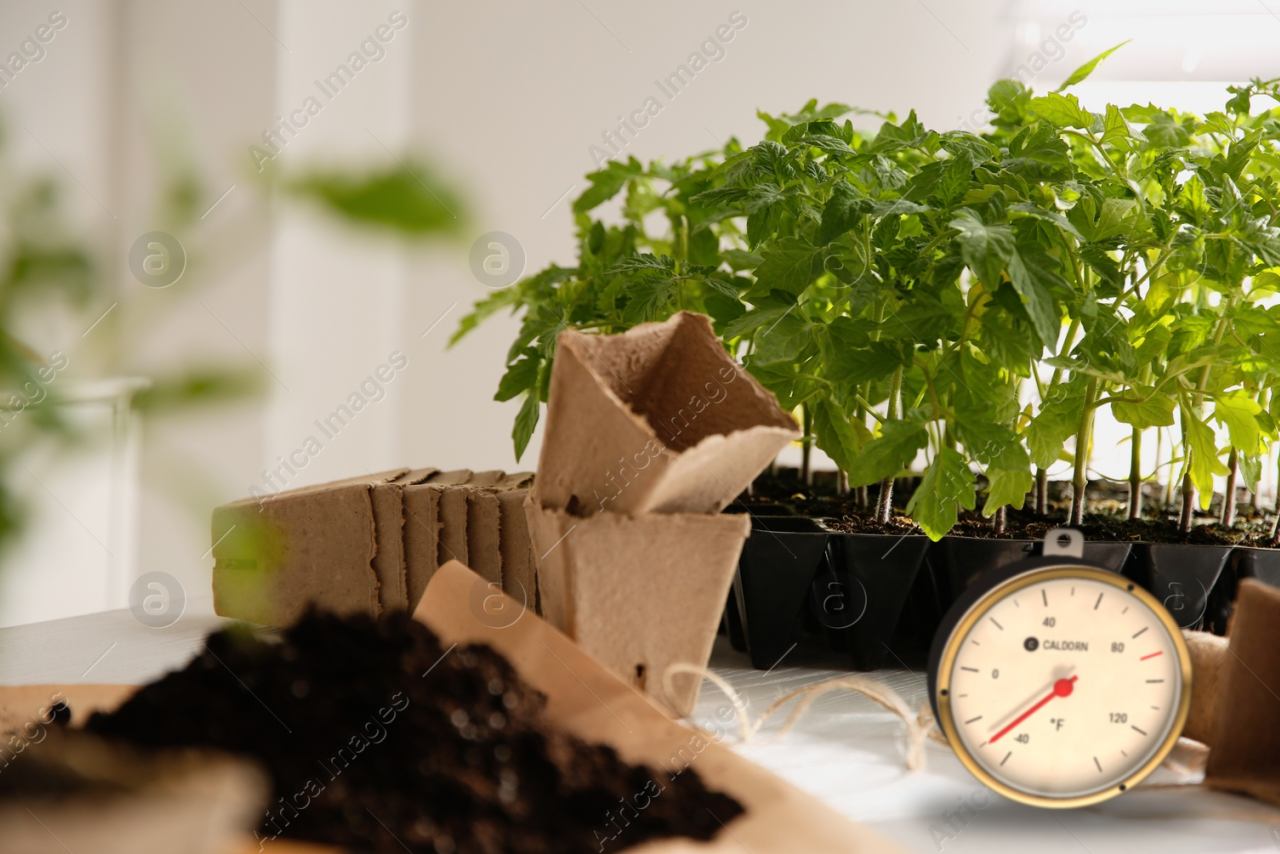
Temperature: -30; °F
